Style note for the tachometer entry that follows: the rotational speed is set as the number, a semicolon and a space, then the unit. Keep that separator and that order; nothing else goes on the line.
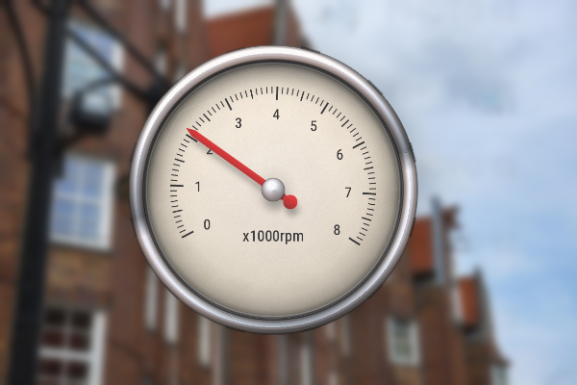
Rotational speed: 2100; rpm
